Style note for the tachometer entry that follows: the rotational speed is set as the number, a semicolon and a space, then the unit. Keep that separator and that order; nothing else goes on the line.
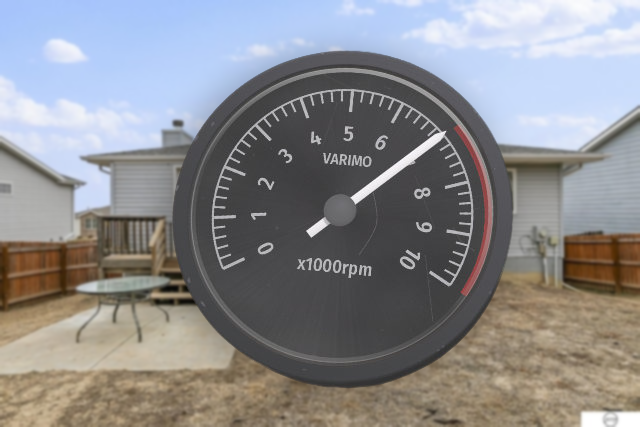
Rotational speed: 7000; rpm
